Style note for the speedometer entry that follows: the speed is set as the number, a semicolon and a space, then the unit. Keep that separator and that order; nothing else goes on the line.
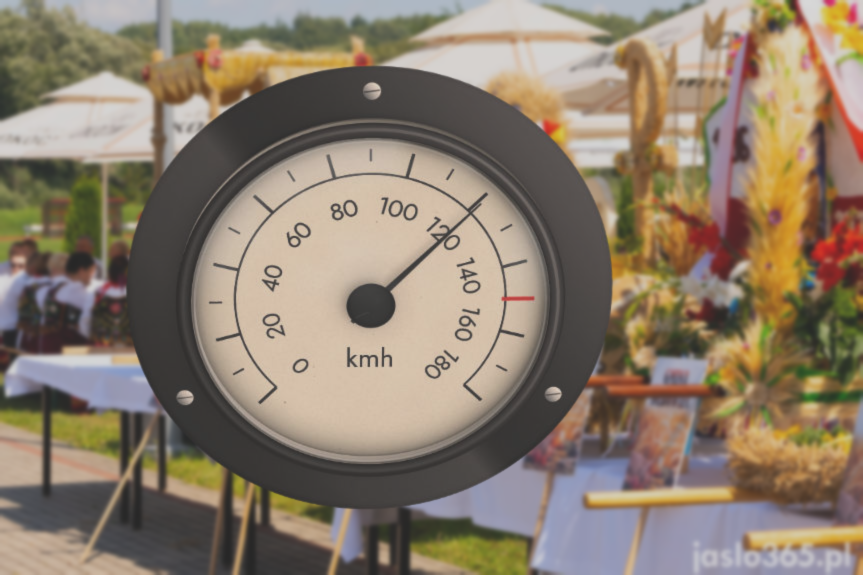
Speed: 120; km/h
